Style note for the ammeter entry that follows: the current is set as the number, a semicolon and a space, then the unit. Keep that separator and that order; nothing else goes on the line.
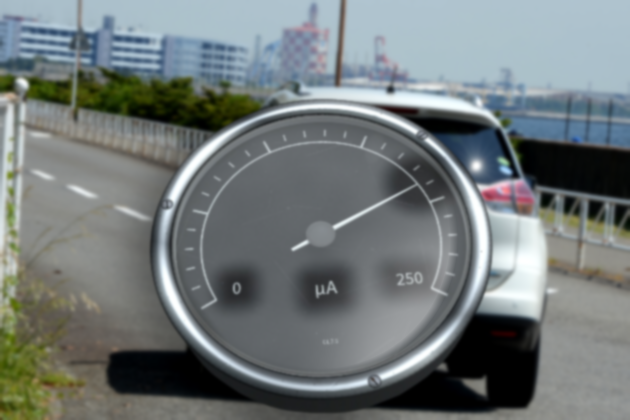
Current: 190; µA
